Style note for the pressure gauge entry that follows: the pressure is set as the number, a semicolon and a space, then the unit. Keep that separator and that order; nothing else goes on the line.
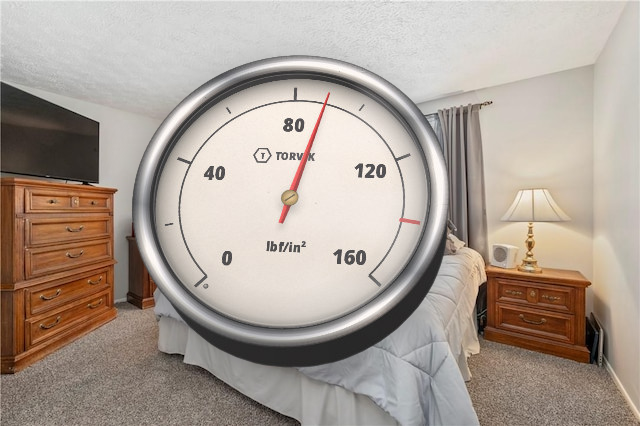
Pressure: 90; psi
